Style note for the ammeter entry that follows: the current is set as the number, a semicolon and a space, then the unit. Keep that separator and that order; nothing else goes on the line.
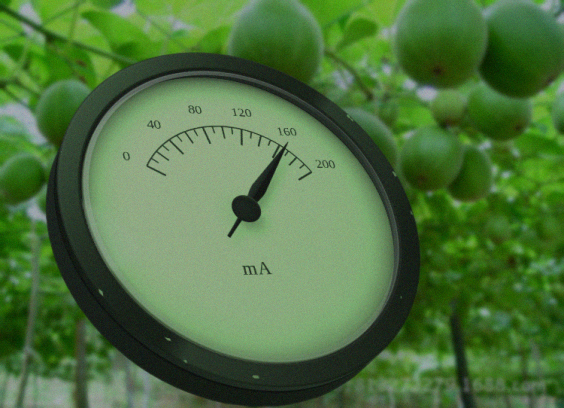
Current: 165; mA
